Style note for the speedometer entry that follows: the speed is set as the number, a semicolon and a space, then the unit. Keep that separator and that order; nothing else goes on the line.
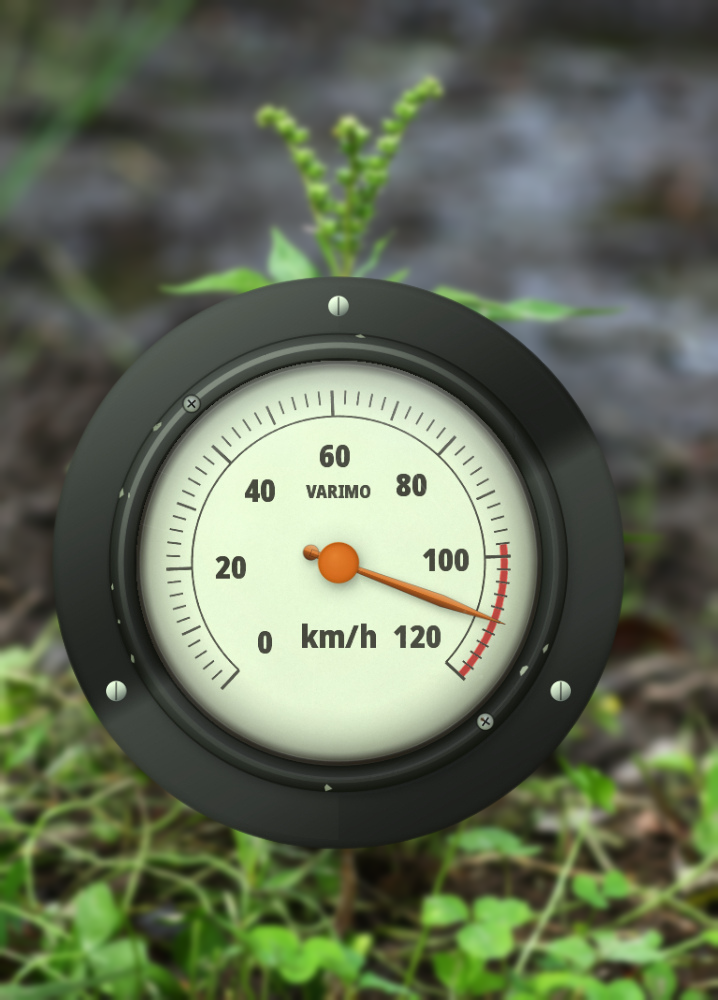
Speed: 110; km/h
